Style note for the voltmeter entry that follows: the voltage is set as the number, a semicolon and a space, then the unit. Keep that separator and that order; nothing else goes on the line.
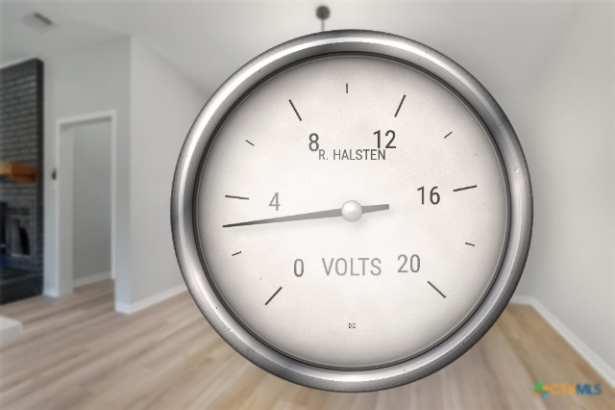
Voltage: 3; V
